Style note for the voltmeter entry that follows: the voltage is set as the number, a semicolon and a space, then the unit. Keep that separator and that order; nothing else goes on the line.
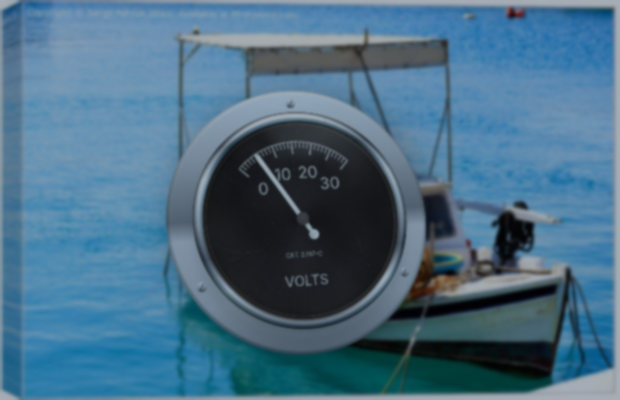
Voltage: 5; V
